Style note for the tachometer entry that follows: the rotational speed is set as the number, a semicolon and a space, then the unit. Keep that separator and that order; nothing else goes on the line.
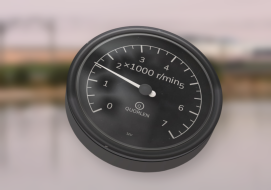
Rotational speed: 1500; rpm
